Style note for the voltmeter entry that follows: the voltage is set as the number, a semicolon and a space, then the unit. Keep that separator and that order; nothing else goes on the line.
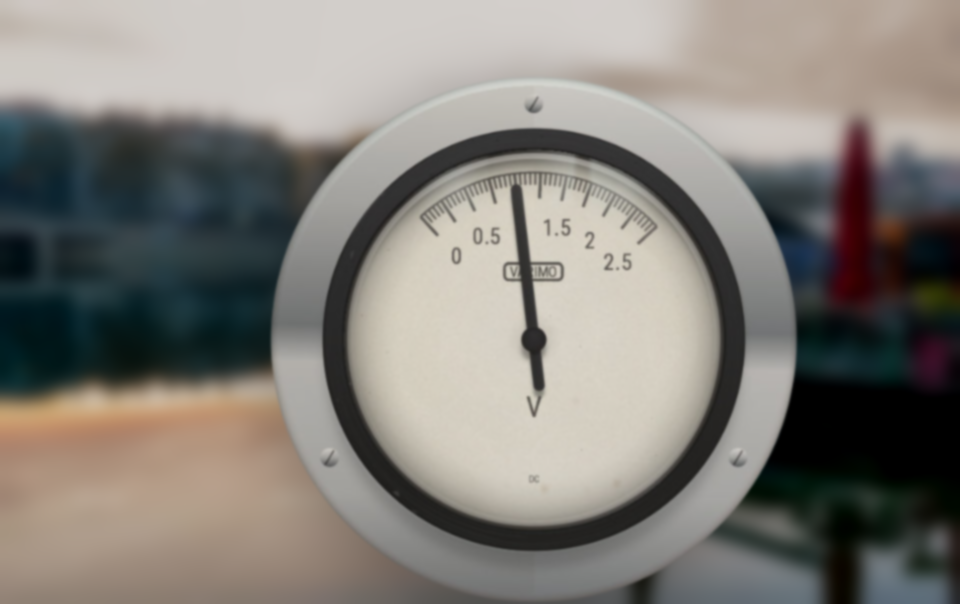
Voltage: 1; V
